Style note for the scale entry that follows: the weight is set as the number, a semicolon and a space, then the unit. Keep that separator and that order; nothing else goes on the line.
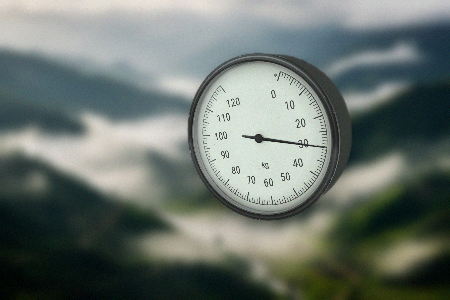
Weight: 30; kg
